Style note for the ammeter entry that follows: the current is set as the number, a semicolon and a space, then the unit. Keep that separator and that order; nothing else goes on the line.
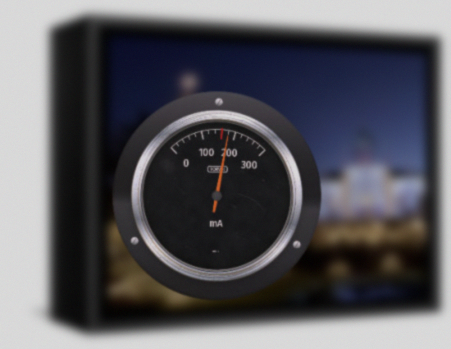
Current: 180; mA
